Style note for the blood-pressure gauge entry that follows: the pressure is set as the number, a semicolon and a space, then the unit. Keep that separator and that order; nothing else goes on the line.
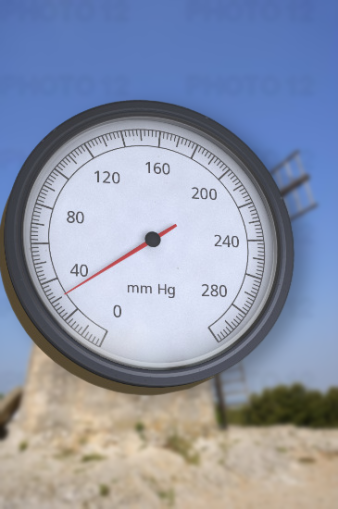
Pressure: 30; mmHg
